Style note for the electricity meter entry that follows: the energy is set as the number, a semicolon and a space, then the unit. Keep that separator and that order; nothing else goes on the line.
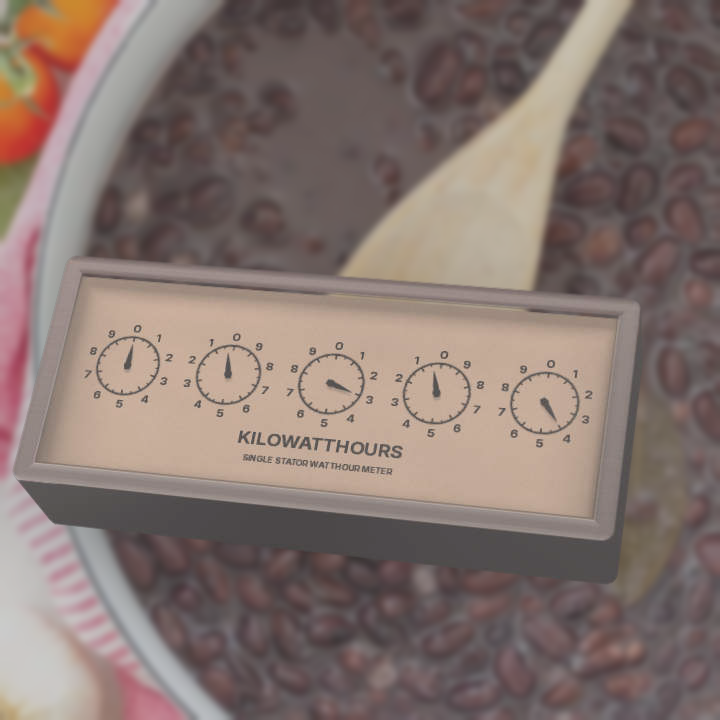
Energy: 304; kWh
